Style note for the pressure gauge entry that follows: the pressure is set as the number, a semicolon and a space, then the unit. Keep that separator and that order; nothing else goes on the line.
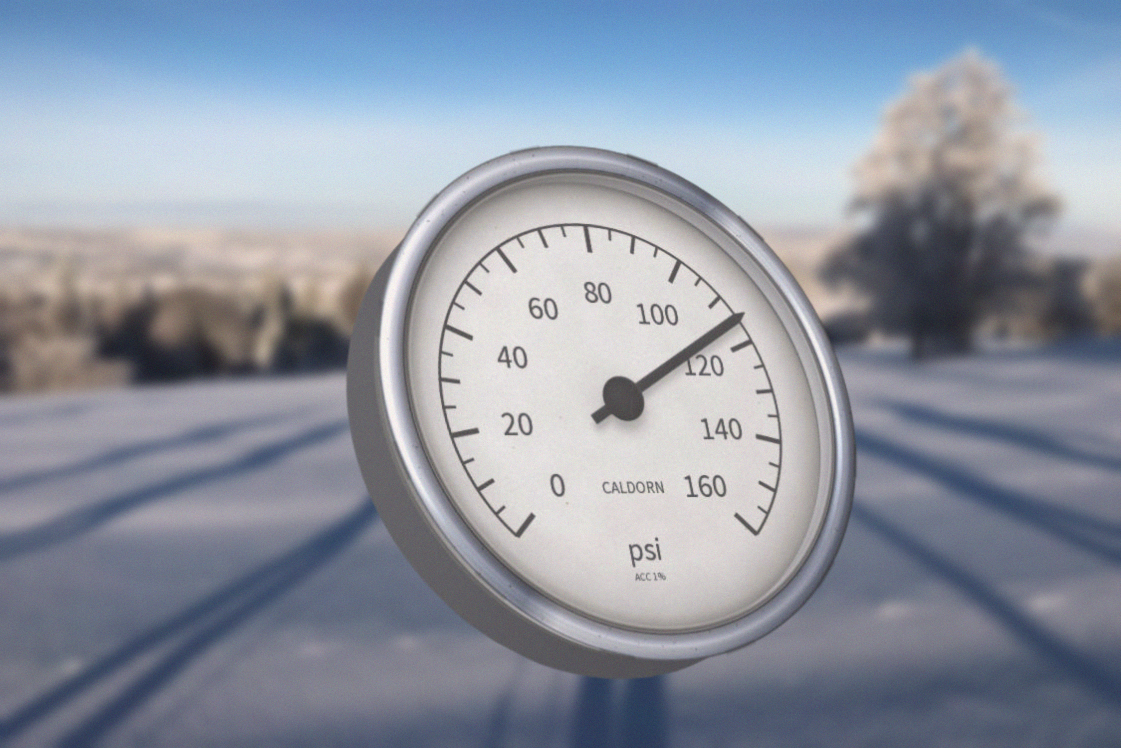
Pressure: 115; psi
